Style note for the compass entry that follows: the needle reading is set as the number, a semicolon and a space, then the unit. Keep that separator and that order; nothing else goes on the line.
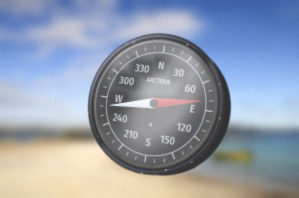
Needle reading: 80; °
